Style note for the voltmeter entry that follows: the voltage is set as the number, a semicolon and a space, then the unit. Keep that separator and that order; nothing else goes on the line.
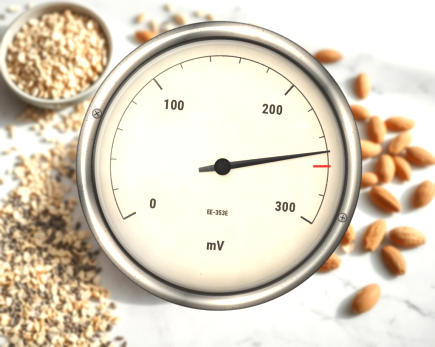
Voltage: 250; mV
